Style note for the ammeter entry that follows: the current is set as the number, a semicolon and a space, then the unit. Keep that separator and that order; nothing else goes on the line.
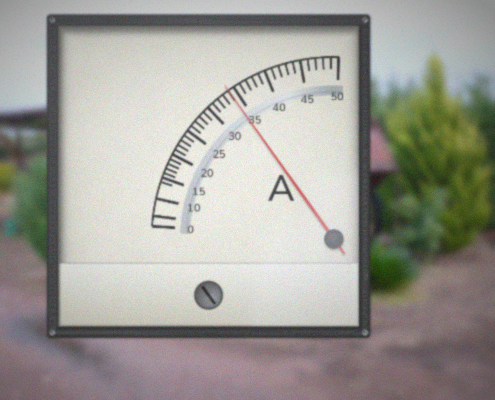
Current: 34; A
